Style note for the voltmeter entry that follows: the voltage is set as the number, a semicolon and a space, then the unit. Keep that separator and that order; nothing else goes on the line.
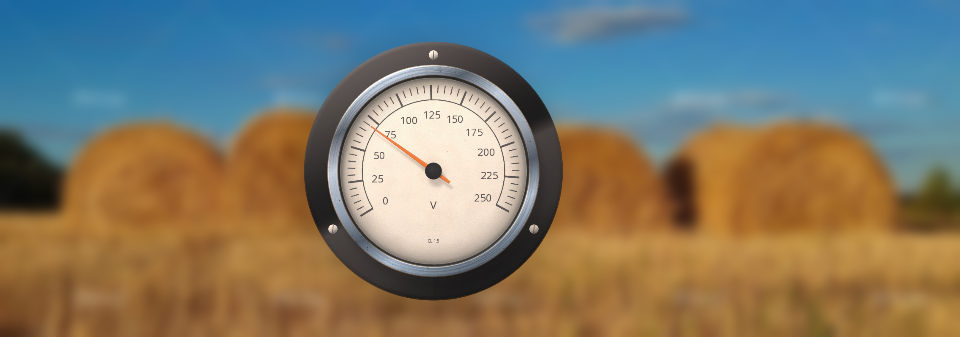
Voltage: 70; V
